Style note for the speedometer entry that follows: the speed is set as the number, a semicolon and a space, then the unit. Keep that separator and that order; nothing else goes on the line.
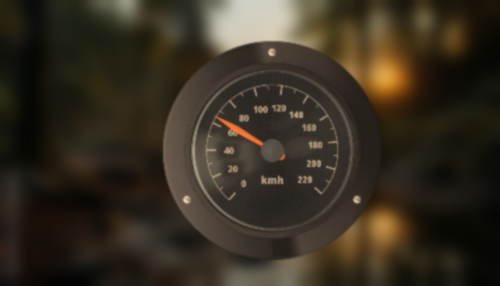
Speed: 65; km/h
